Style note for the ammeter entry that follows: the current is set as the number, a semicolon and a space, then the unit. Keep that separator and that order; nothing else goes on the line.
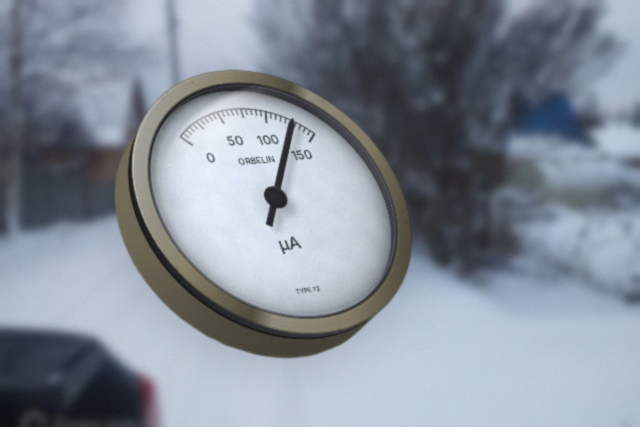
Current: 125; µA
